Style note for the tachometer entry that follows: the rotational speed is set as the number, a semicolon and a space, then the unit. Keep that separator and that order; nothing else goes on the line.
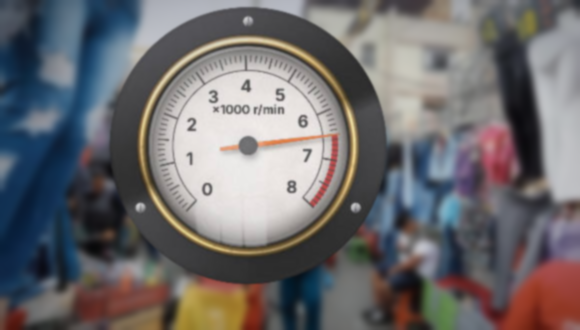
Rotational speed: 6500; rpm
